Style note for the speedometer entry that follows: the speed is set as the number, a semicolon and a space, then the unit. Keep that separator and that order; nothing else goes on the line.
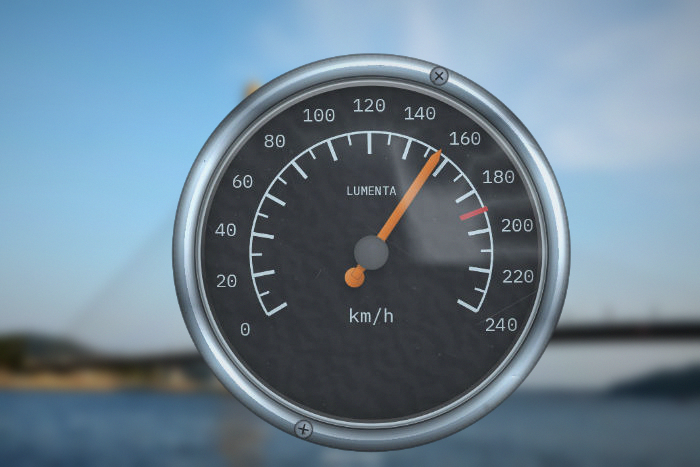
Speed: 155; km/h
